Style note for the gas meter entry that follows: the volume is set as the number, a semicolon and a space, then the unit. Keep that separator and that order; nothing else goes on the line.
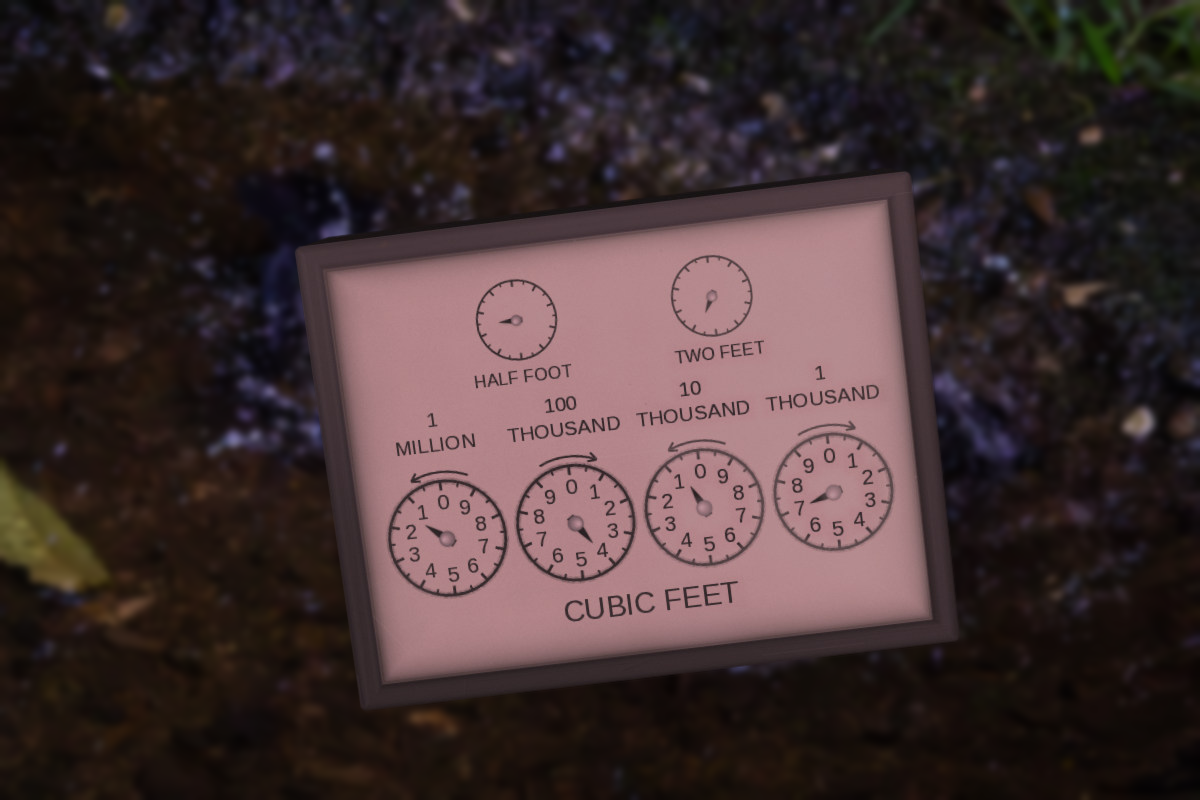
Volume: 140700; ft³
